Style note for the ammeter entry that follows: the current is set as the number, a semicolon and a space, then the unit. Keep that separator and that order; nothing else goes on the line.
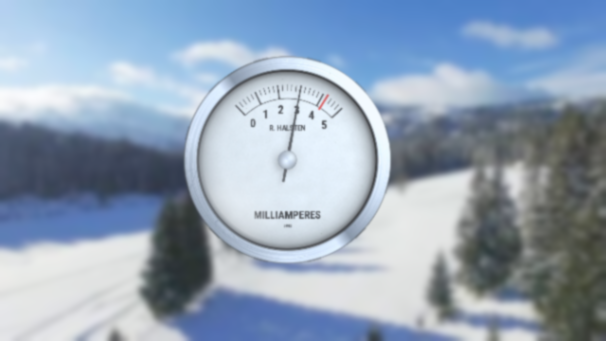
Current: 3; mA
